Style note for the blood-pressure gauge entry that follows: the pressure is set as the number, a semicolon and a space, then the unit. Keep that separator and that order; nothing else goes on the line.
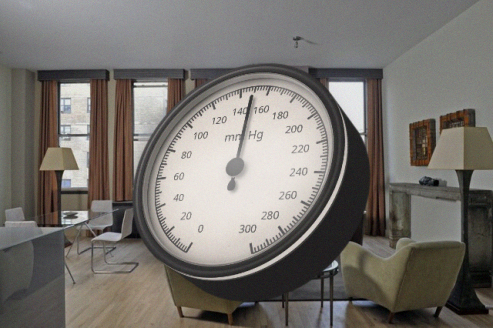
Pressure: 150; mmHg
